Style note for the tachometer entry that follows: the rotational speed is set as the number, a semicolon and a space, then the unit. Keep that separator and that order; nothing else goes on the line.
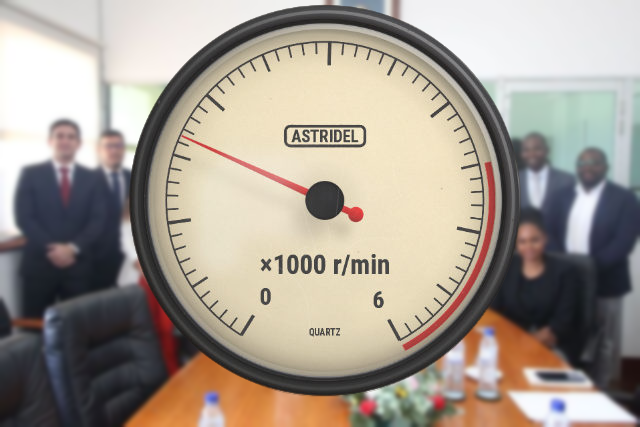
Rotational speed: 1650; rpm
